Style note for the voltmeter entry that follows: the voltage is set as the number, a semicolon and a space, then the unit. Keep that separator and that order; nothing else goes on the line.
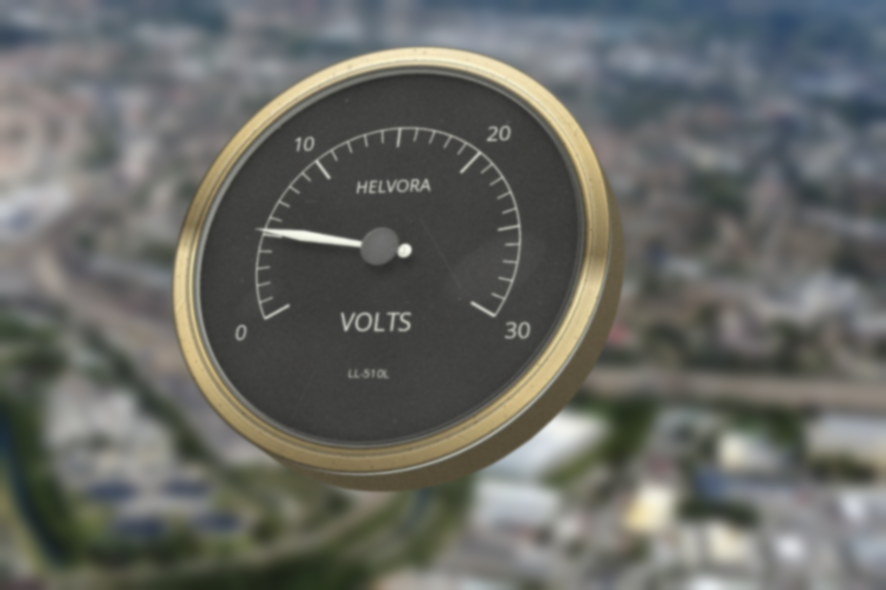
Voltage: 5; V
